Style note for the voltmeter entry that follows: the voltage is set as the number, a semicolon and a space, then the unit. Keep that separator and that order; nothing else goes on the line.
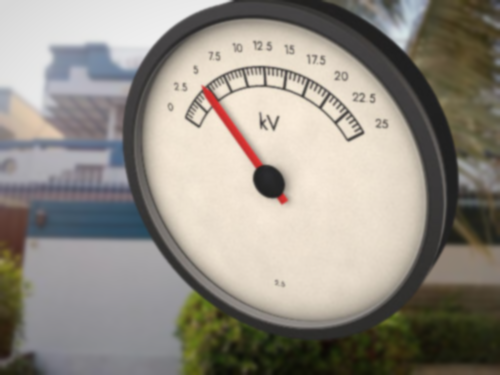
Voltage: 5; kV
